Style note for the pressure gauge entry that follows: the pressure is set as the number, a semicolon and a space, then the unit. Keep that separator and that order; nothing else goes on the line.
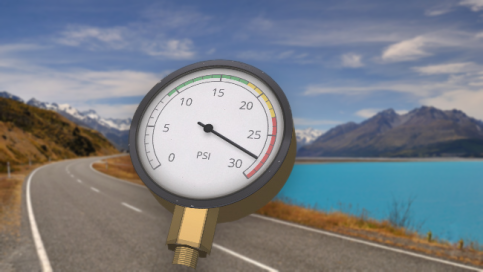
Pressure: 28; psi
